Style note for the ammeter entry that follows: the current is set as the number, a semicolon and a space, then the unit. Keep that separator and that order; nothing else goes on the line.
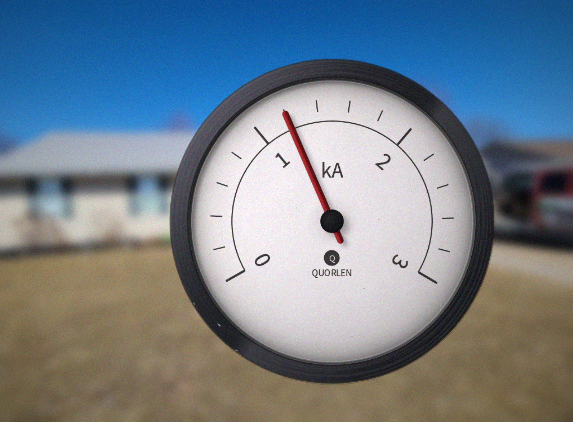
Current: 1.2; kA
